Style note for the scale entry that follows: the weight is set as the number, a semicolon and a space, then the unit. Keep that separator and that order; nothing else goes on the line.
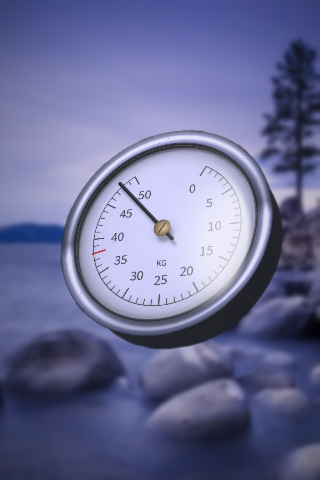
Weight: 48; kg
